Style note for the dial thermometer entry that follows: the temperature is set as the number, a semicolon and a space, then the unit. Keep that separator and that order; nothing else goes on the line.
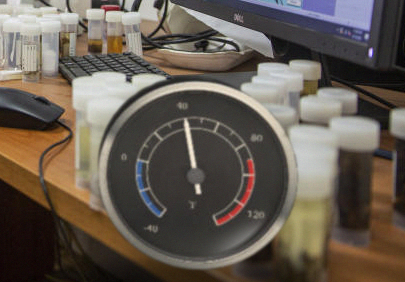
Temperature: 40; °F
